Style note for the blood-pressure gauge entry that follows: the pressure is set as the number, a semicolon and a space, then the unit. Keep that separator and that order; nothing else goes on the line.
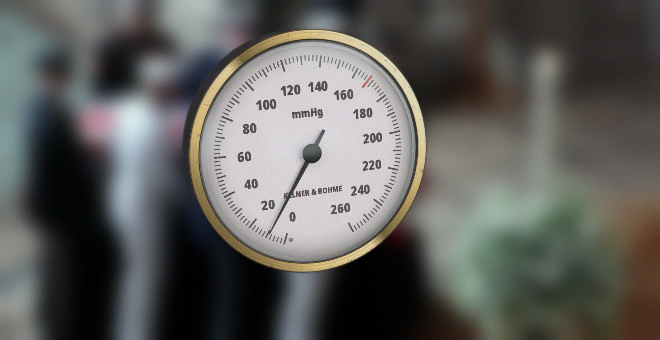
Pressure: 10; mmHg
